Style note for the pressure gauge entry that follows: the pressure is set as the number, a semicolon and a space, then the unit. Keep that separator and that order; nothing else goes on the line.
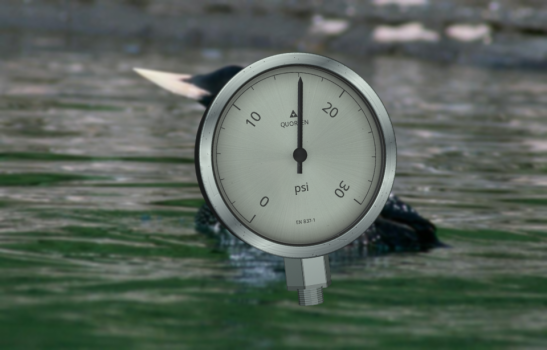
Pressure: 16; psi
